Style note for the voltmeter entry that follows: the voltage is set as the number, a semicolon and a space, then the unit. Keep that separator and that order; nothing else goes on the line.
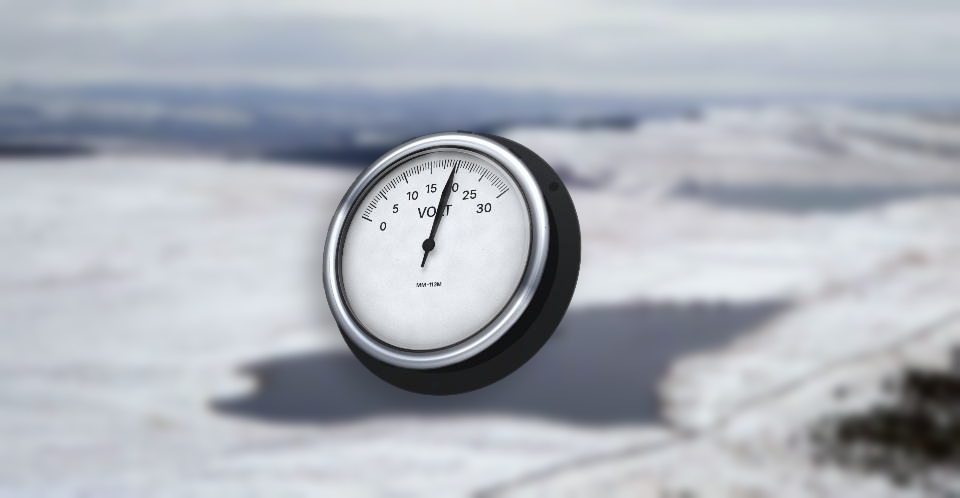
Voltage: 20; V
